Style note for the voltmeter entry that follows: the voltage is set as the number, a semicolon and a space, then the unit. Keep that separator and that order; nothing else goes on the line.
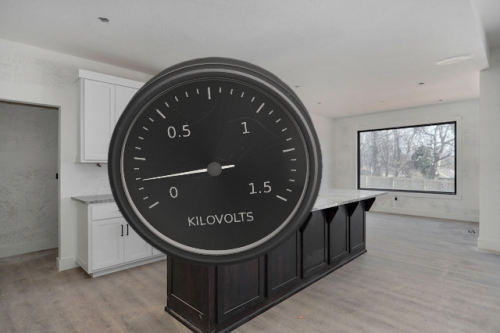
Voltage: 0.15; kV
